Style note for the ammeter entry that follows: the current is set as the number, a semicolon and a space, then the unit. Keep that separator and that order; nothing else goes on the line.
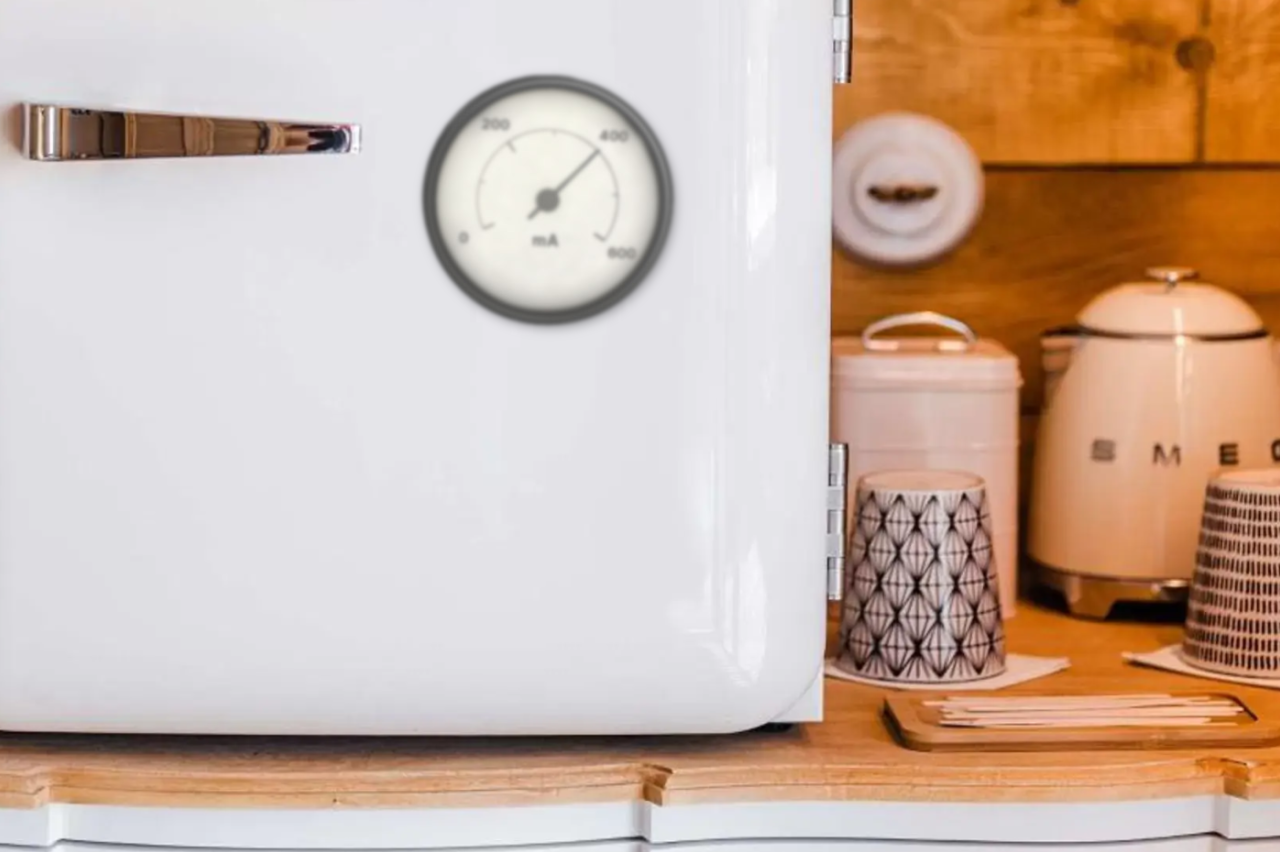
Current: 400; mA
